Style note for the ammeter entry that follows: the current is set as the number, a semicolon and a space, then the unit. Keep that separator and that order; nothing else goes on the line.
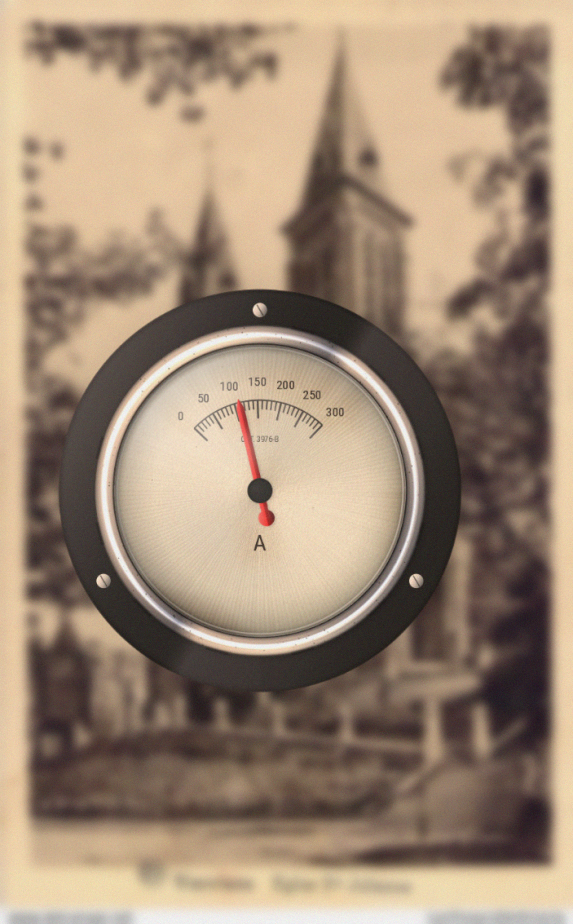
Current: 110; A
